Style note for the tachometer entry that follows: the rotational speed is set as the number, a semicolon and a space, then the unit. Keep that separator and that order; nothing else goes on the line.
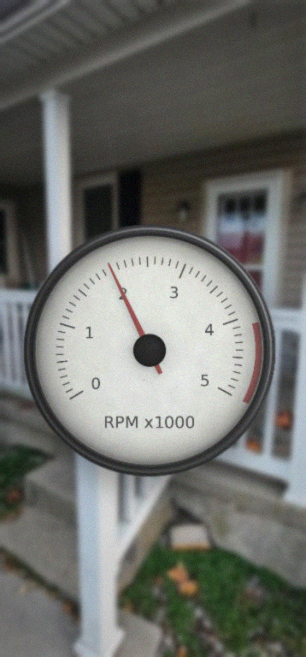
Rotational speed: 2000; rpm
